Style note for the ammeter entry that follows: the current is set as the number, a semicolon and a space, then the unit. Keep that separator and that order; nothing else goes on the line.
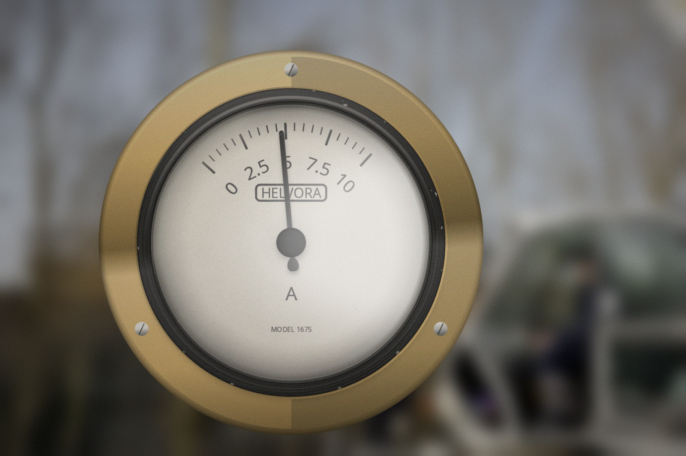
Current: 4.75; A
